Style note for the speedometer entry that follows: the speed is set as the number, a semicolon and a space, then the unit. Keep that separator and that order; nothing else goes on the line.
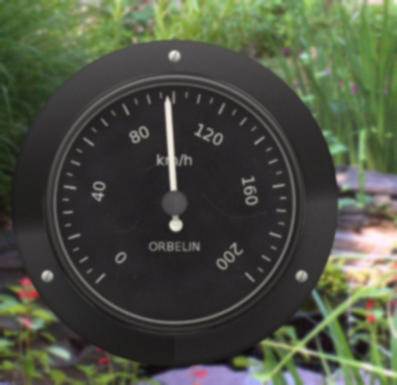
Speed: 97.5; km/h
